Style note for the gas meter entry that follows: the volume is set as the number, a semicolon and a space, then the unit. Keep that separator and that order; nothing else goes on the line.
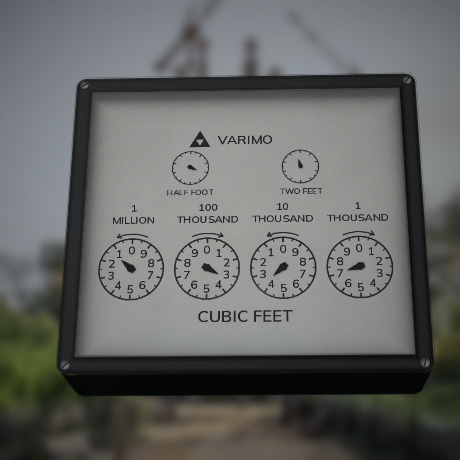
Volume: 133700; ft³
